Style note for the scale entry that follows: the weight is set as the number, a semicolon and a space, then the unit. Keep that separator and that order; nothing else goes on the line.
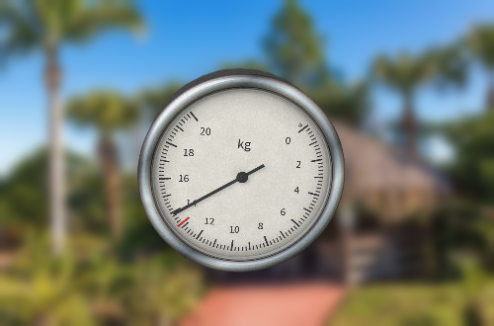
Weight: 14; kg
